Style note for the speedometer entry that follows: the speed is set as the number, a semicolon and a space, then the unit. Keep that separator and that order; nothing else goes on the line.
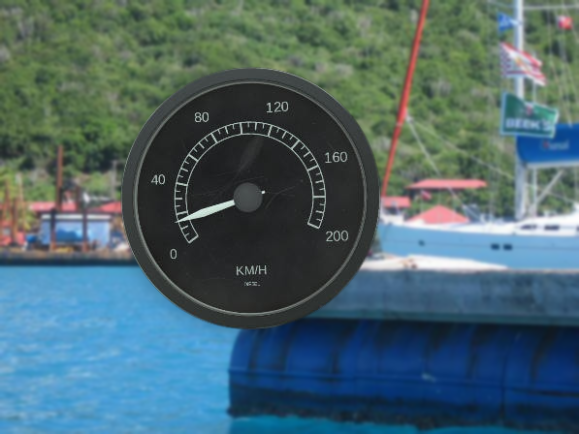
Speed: 15; km/h
